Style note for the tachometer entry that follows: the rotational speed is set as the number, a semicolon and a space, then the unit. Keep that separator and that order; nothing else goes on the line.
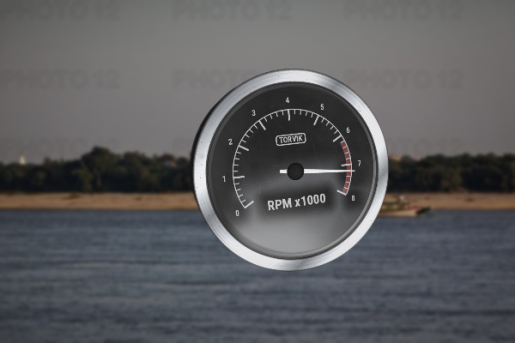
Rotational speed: 7200; rpm
